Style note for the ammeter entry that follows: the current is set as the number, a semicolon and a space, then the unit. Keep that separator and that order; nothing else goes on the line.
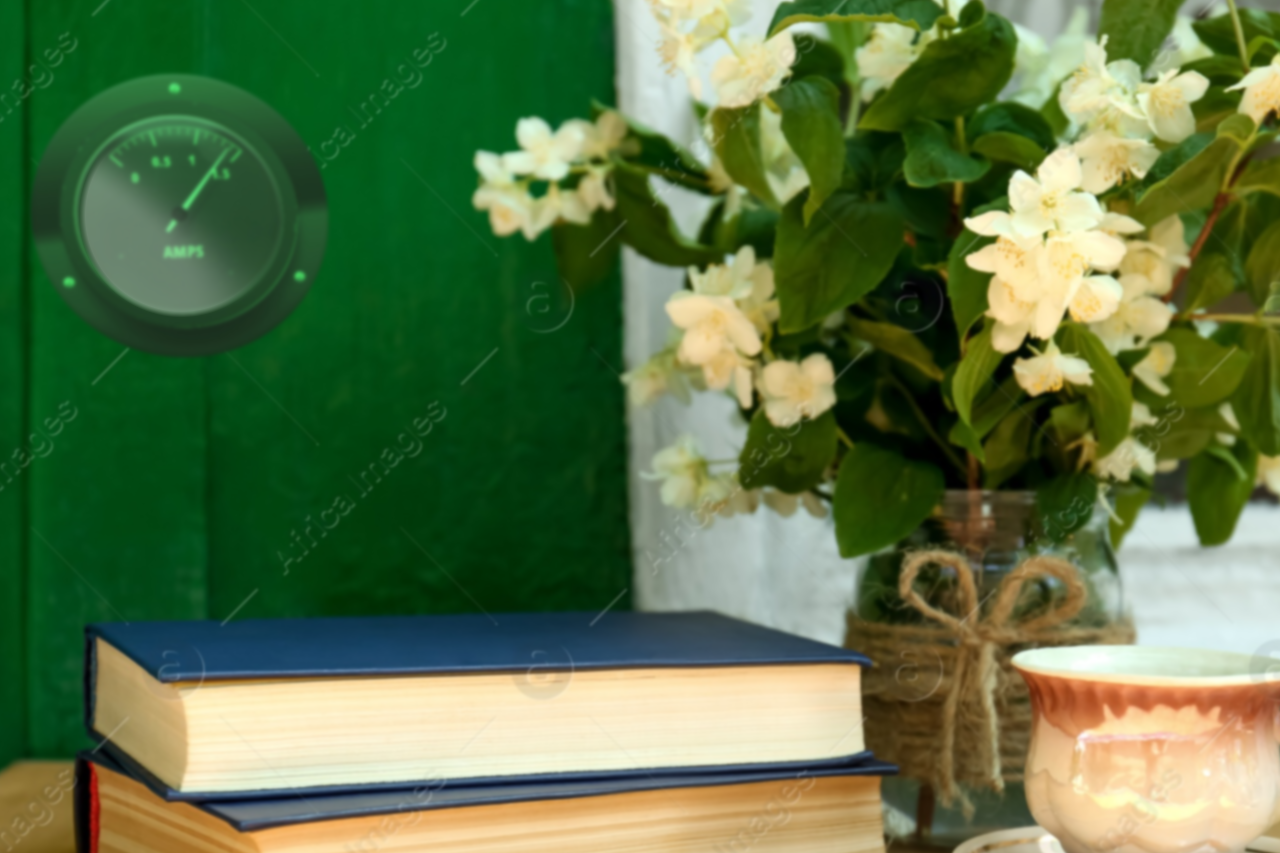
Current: 1.4; A
